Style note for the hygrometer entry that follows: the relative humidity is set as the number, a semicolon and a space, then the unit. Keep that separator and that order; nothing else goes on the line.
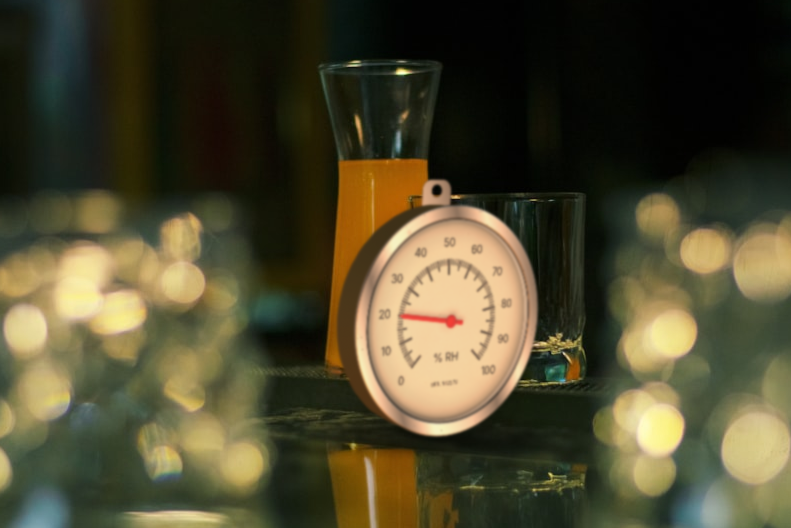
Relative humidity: 20; %
